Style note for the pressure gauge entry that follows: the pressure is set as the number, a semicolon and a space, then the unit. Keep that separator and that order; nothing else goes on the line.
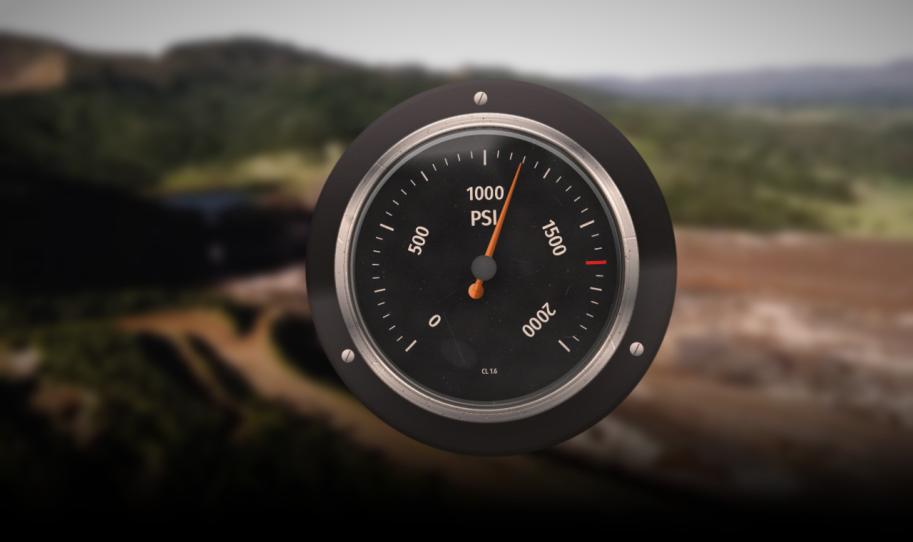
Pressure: 1150; psi
